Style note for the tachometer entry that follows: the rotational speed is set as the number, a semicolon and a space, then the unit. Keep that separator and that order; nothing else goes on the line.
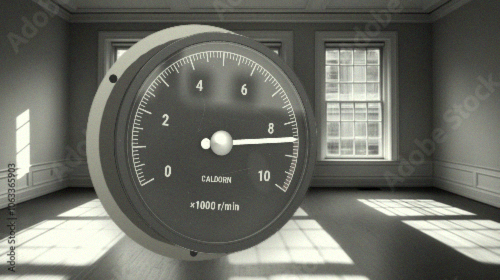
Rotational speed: 8500; rpm
